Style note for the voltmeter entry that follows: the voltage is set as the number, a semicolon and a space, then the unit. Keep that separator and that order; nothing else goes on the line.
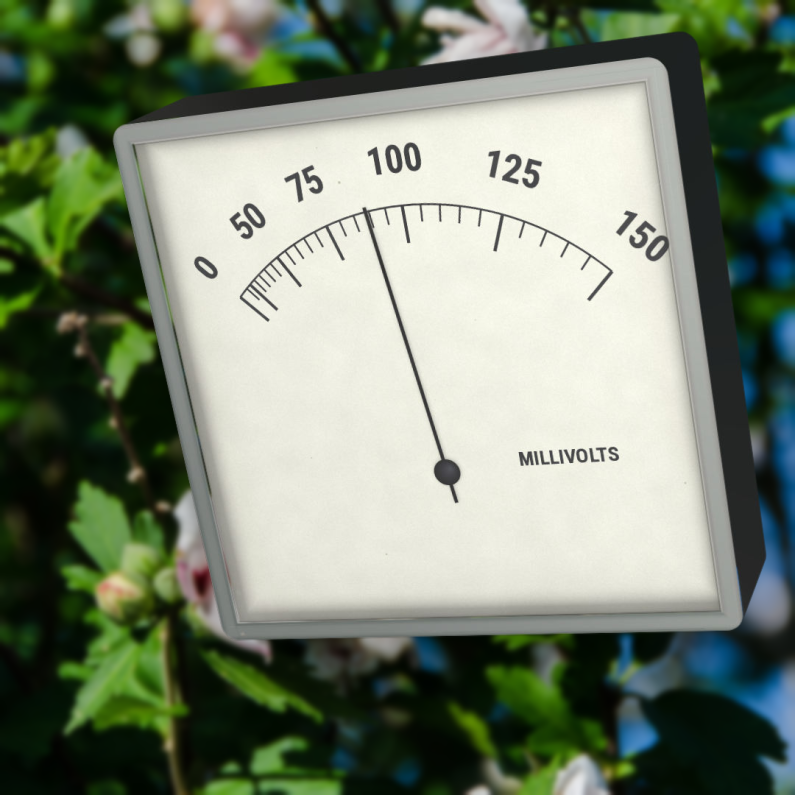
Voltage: 90; mV
